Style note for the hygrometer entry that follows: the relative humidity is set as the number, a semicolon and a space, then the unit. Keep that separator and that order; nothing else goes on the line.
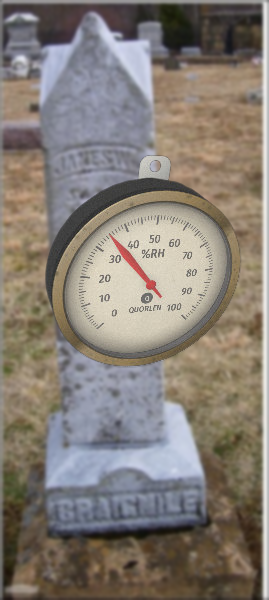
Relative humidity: 35; %
